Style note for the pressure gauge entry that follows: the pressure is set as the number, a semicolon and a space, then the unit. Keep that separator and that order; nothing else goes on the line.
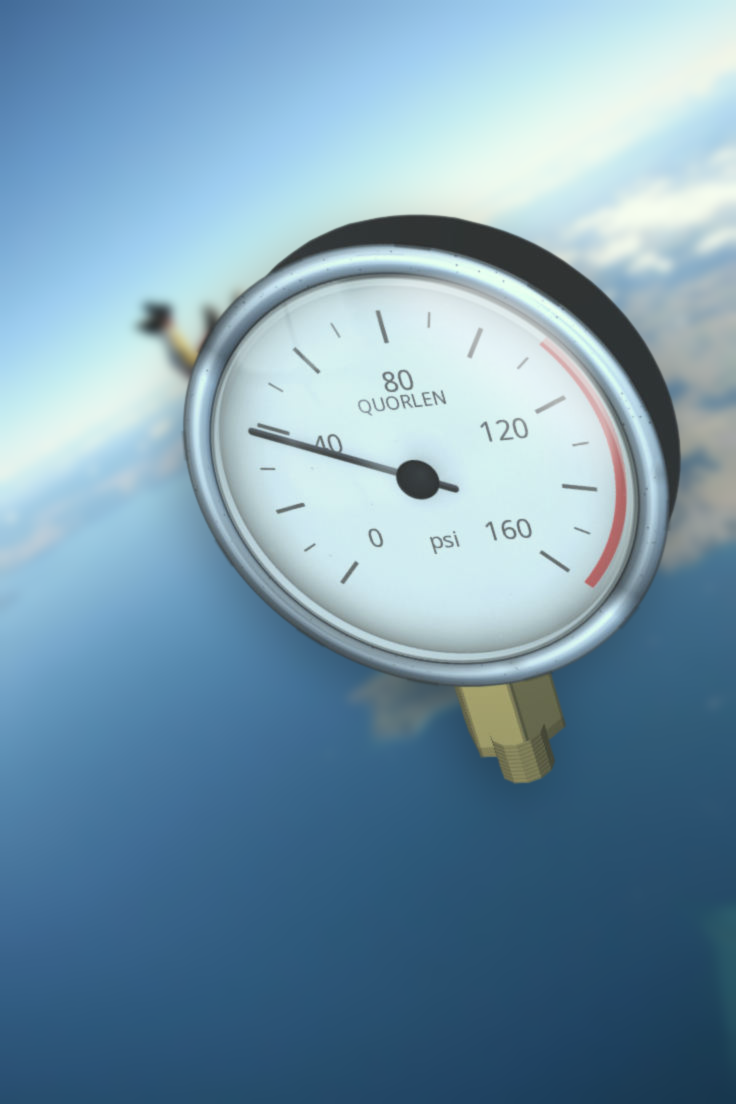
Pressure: 40; psi
